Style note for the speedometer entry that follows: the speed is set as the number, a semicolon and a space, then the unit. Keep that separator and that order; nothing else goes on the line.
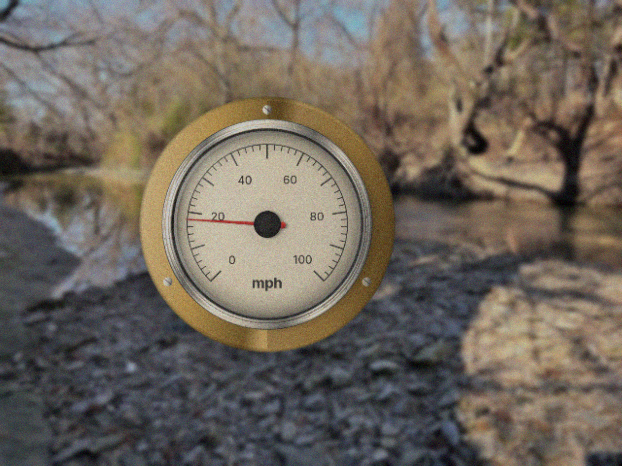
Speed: 18; mph
